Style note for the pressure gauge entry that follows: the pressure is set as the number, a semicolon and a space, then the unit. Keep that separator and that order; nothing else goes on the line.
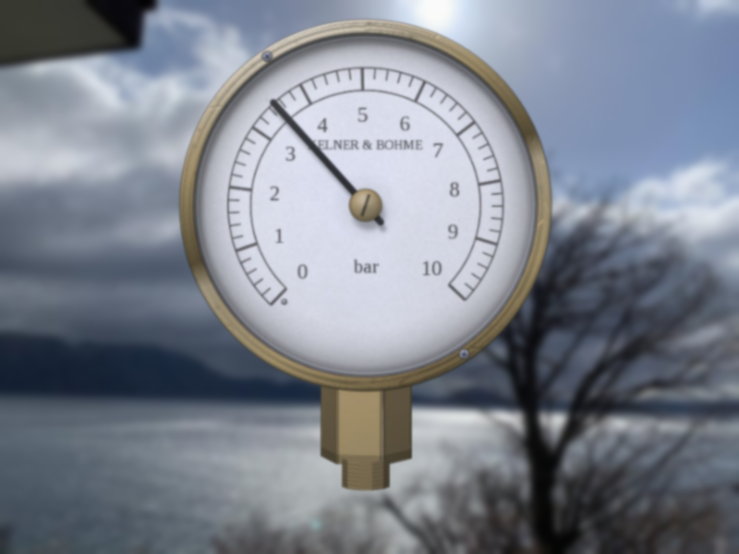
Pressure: 3.5; bar
